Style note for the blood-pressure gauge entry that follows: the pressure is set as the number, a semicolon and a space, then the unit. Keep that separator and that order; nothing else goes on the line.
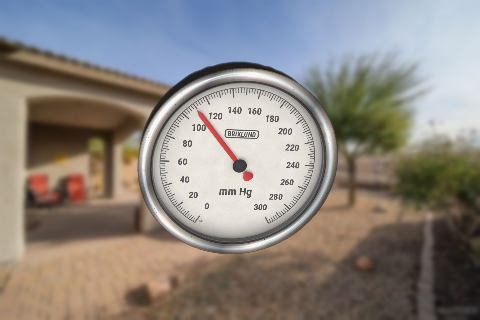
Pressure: 110; mmHg
